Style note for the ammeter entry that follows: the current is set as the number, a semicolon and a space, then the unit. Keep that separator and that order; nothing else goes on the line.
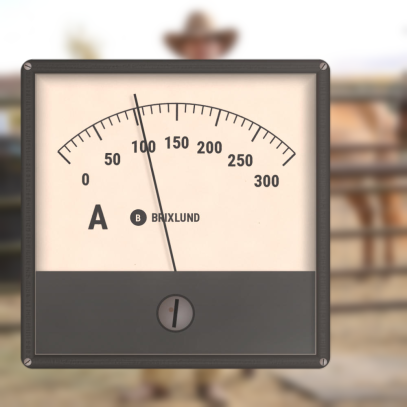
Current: 105; A
